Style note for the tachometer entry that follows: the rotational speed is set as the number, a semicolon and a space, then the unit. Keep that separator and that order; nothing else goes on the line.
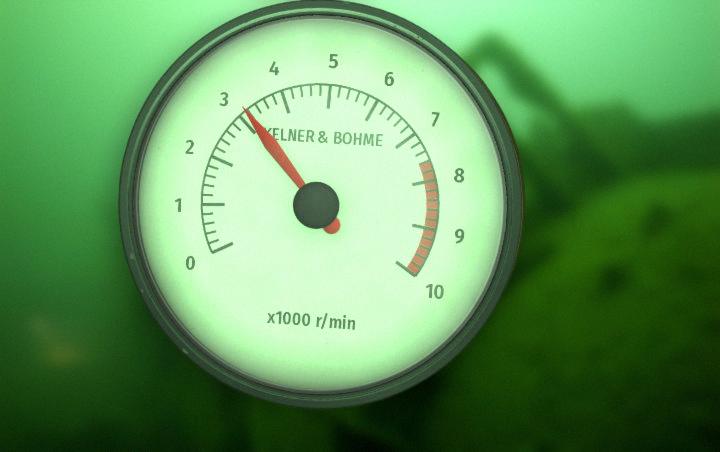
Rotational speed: 3200; rpm
